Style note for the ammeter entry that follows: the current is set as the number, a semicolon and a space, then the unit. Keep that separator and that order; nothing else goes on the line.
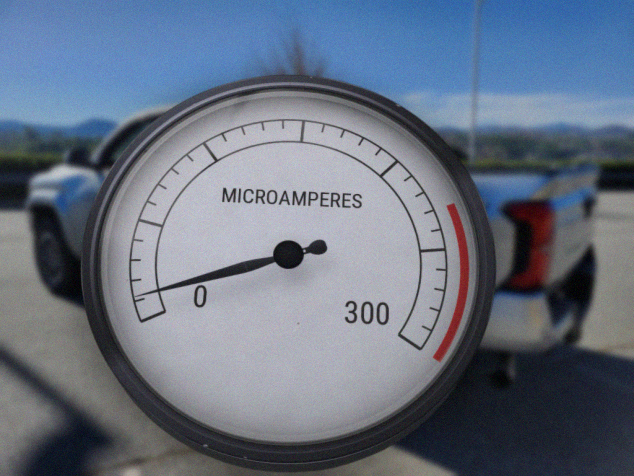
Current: 10; µA
